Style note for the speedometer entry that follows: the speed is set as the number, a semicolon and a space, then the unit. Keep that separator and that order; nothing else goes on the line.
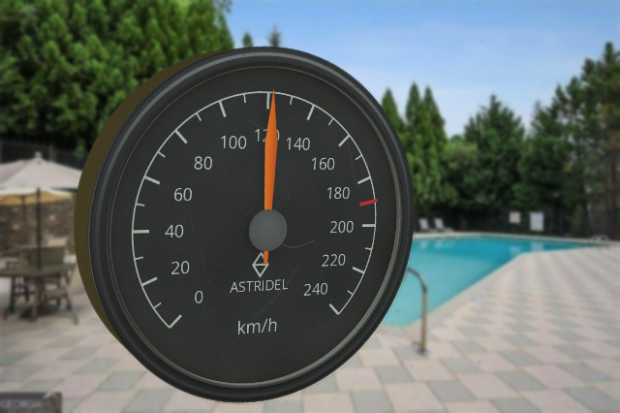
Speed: 120; km/h
